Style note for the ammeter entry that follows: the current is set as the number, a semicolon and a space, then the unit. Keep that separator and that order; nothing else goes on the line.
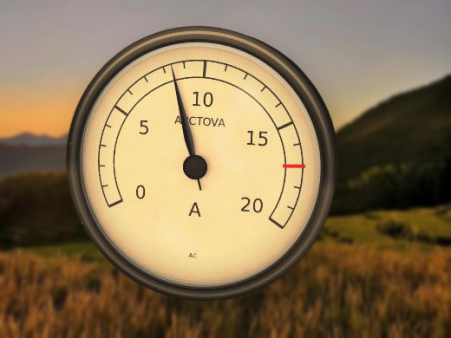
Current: 8.5; A
